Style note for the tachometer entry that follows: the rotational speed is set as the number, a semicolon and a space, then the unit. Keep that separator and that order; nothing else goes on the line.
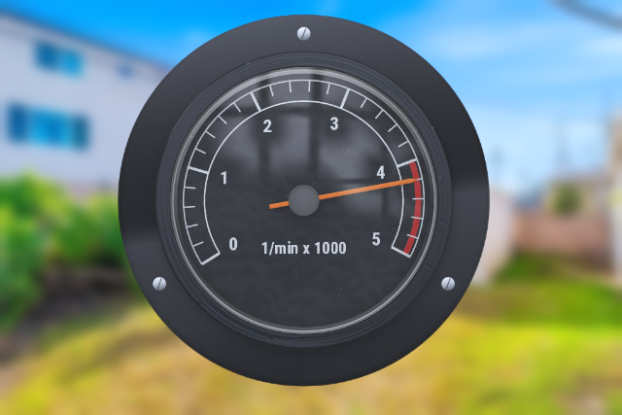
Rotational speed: 4200; rpm
